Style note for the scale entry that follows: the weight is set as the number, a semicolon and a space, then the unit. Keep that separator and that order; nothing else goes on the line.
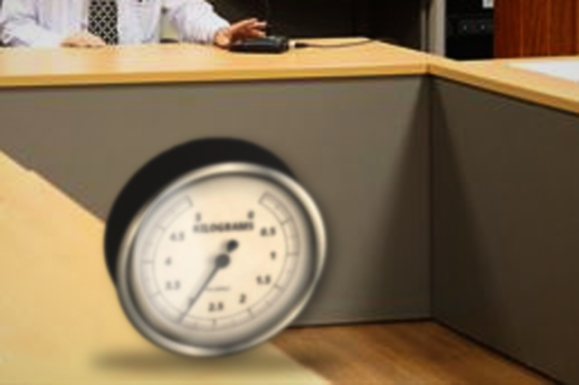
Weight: 3; kg
